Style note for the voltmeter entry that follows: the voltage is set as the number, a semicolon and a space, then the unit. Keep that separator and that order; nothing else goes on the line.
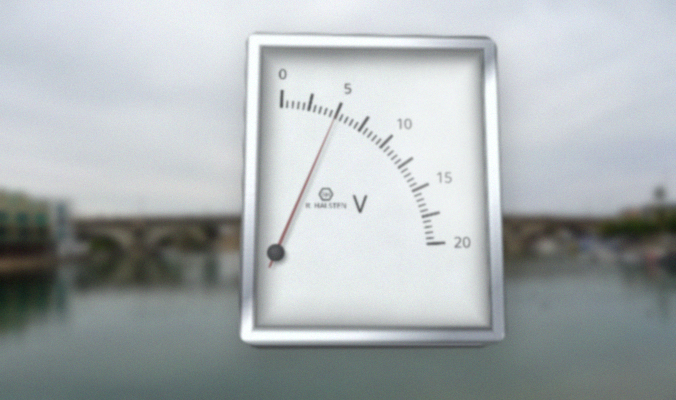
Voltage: 5; V
